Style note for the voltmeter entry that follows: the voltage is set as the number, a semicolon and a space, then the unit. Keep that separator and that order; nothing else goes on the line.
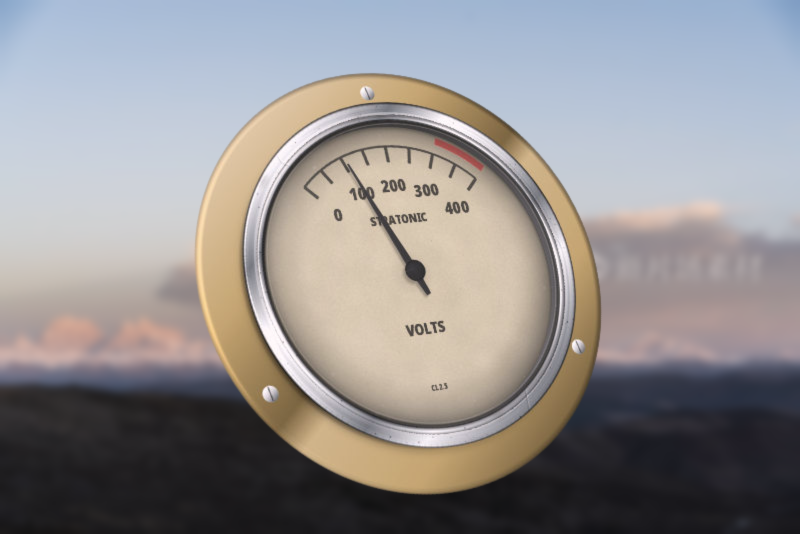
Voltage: 100; V
